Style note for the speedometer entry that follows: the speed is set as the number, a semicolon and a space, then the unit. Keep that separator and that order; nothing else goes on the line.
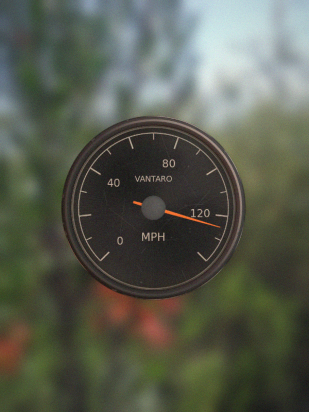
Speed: 125; mph
